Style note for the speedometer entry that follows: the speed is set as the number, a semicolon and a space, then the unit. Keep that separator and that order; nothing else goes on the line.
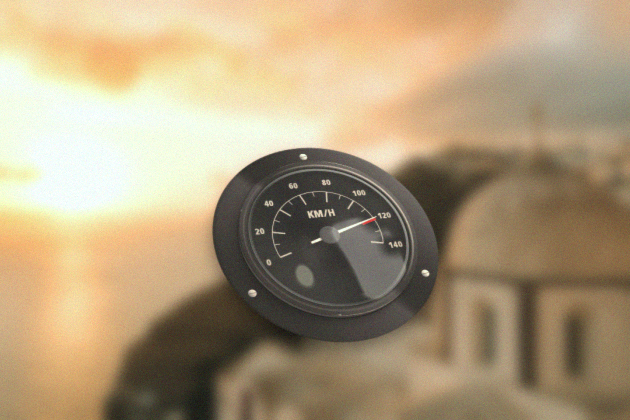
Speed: 120; km/h
